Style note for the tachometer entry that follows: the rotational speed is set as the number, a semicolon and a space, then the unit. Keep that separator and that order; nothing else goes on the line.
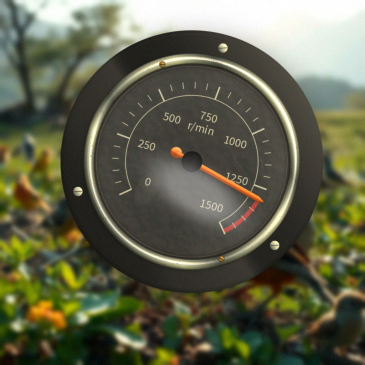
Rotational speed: 1300; rpm
